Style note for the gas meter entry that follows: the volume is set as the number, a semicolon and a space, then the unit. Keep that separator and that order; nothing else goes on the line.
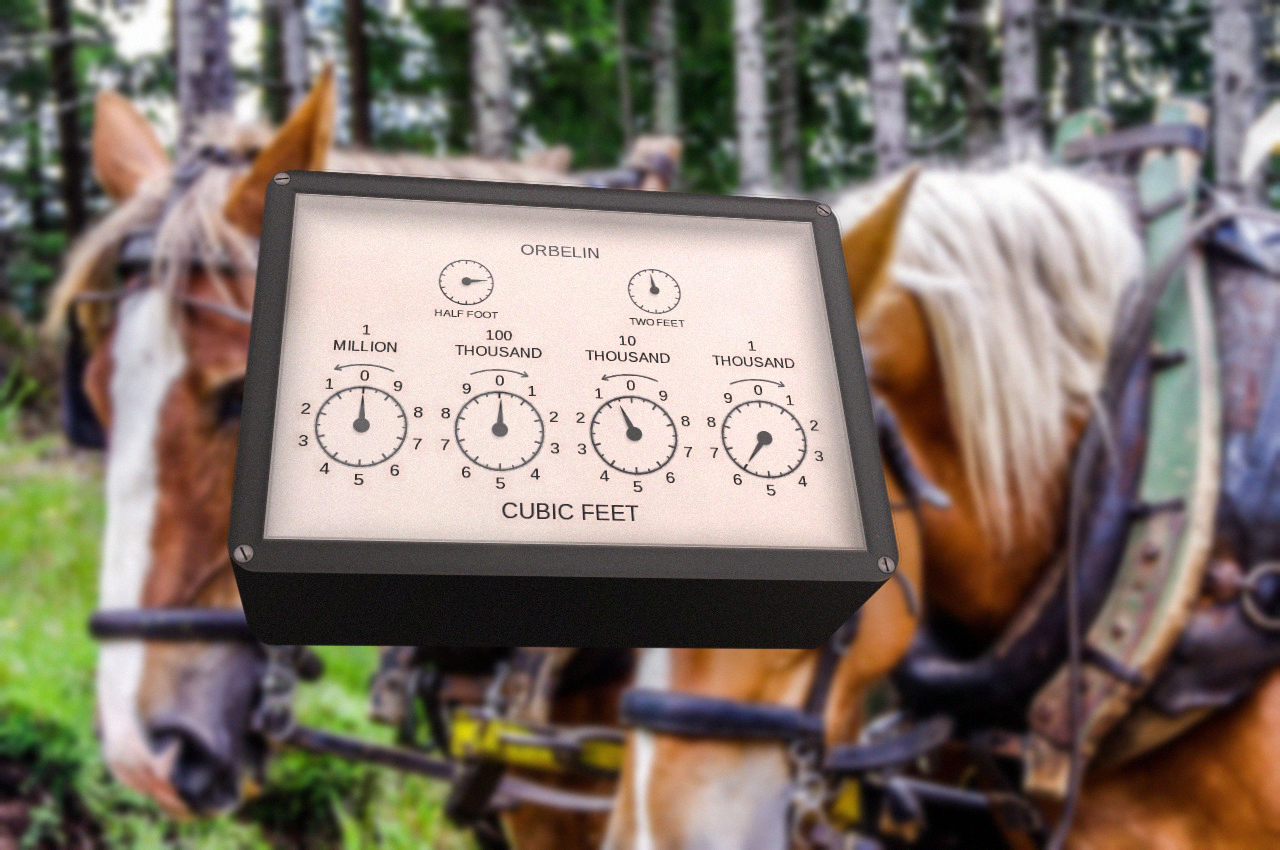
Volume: 600; ft³
